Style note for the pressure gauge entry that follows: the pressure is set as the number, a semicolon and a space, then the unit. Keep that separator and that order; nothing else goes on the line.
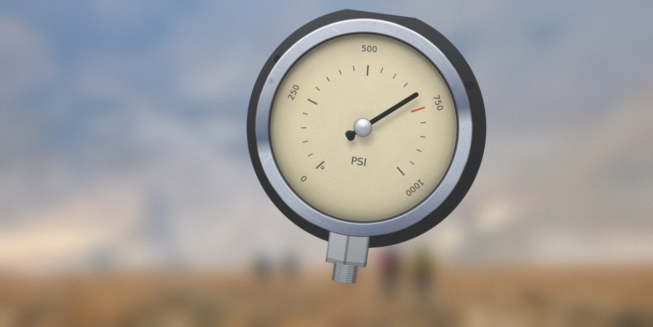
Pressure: 700; psi
